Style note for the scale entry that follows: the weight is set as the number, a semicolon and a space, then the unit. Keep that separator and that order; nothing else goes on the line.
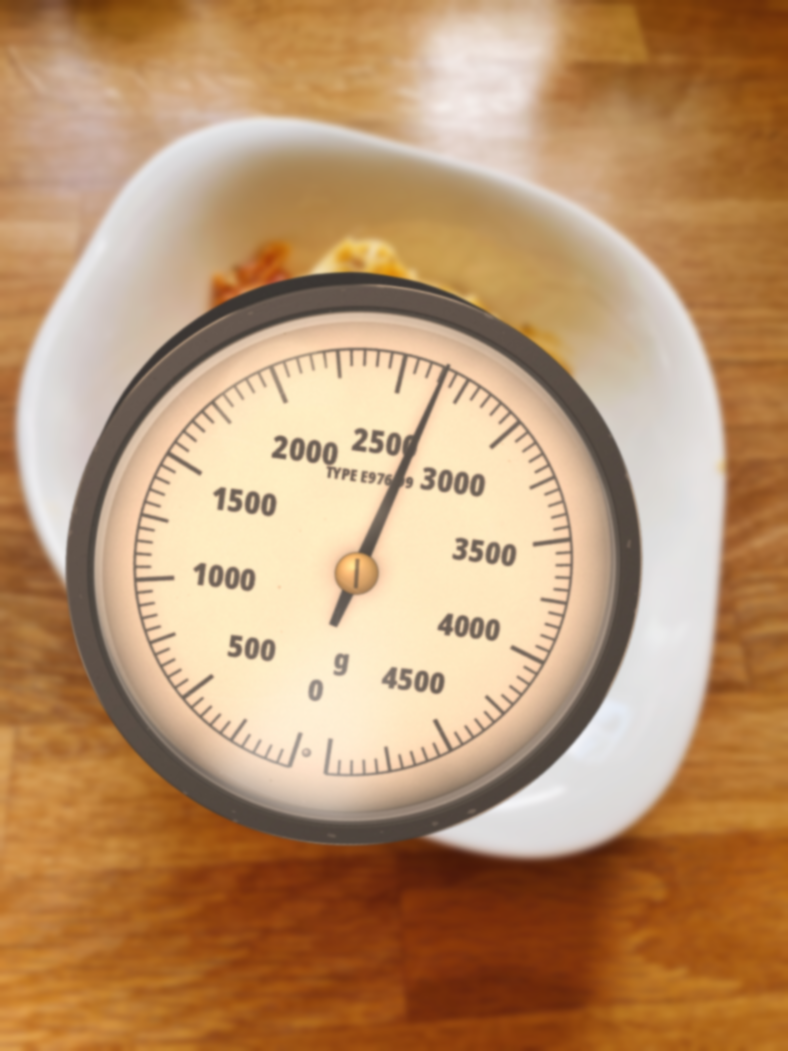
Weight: 2650; g
